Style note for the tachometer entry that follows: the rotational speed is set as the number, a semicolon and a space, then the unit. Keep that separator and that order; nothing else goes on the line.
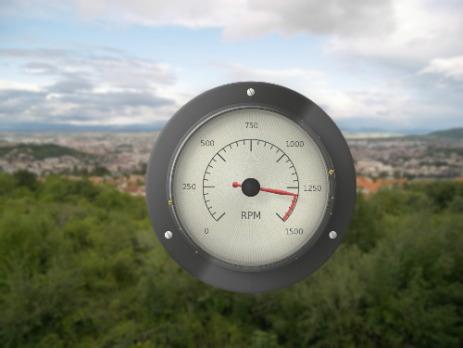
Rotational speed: 1300; rpm
